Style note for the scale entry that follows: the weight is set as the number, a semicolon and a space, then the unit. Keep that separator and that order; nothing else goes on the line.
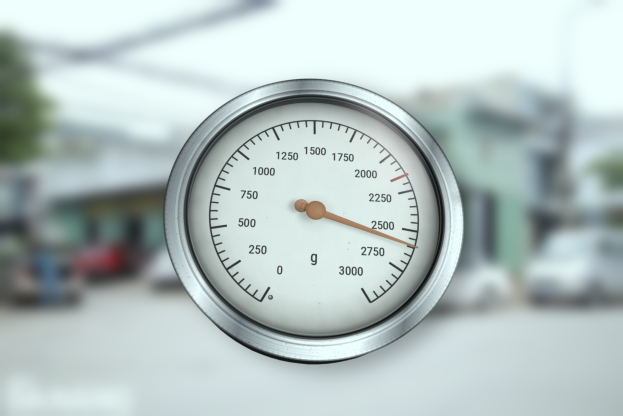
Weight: 2600; g
